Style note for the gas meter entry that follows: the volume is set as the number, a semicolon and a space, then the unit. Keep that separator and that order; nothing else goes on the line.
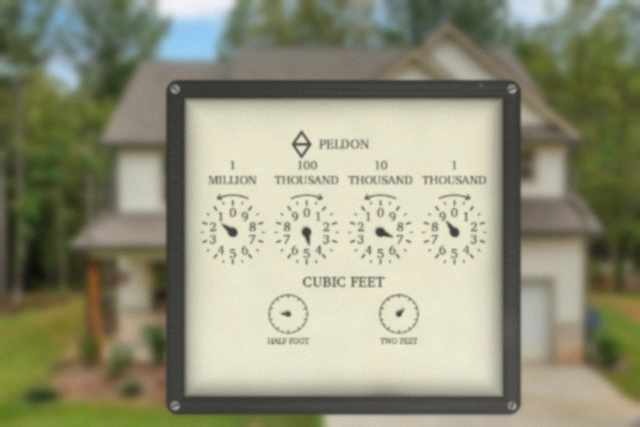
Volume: 146900; ft³
